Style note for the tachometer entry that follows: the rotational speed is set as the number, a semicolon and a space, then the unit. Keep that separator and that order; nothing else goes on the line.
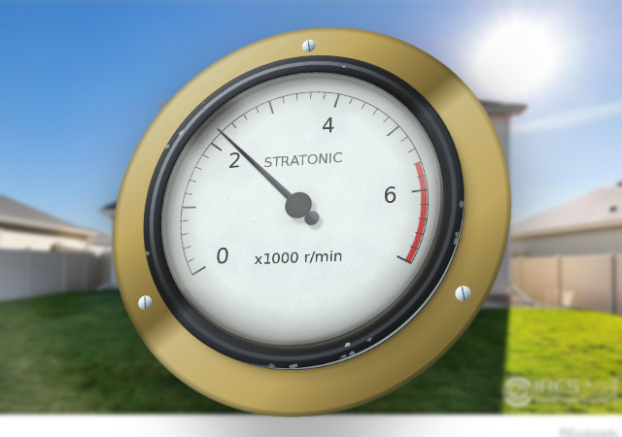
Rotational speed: 2200; rpm
